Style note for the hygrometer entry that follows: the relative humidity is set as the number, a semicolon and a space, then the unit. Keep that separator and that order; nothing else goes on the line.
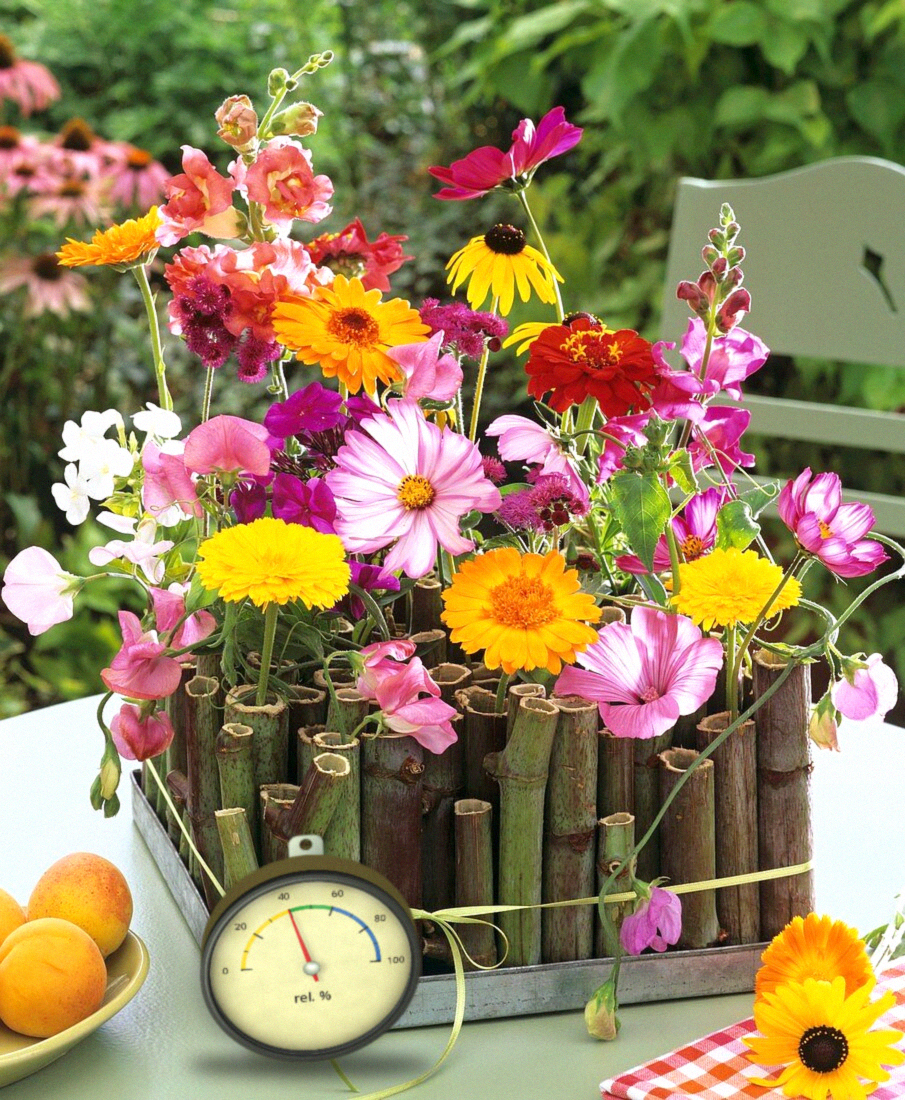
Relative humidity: 40; %
